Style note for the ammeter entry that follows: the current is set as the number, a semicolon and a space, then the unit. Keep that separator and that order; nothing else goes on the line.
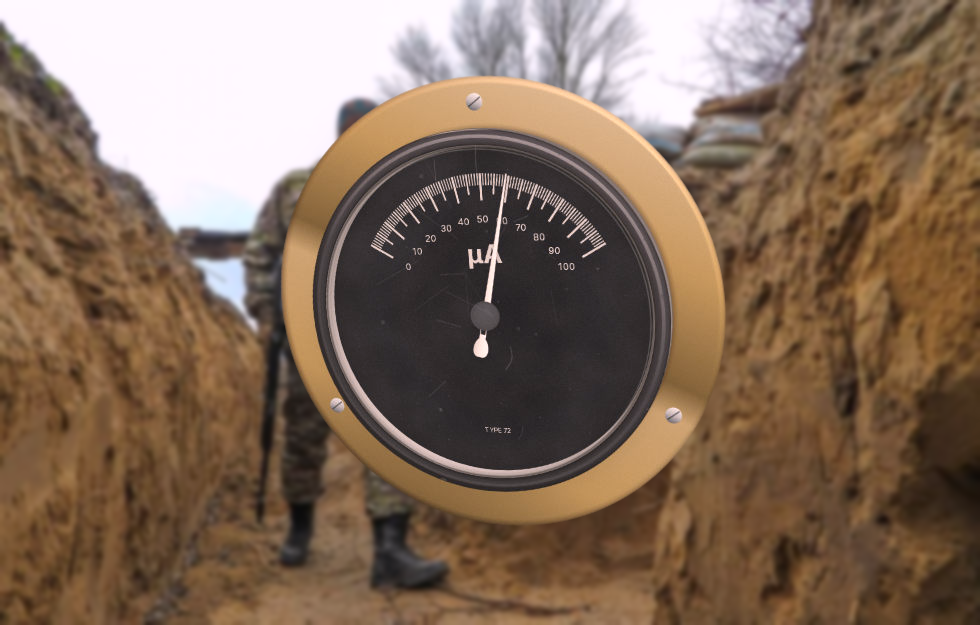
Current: 60; µA
